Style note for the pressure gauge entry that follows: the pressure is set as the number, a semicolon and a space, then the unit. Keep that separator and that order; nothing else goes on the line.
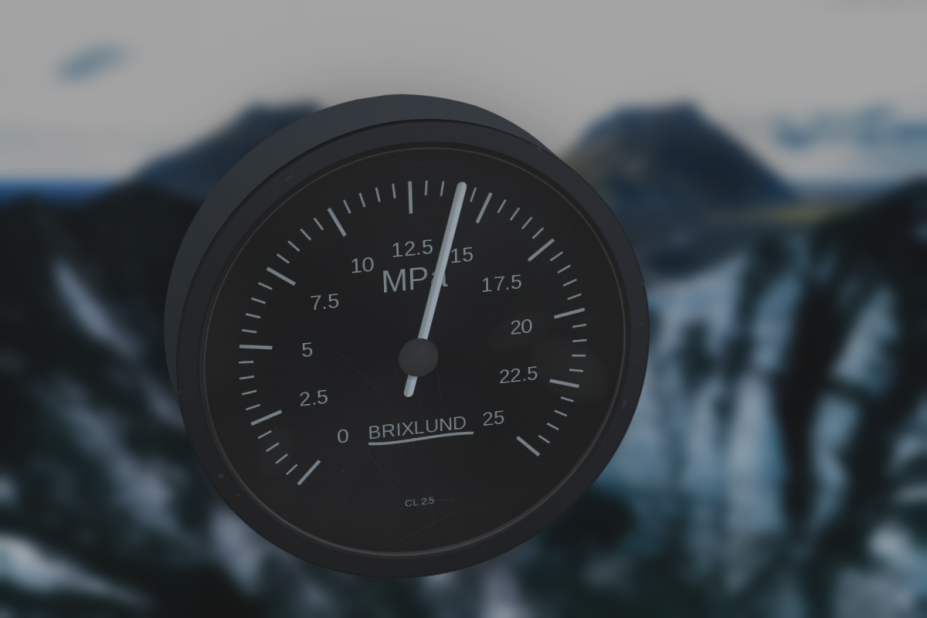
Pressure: 14; MPa
